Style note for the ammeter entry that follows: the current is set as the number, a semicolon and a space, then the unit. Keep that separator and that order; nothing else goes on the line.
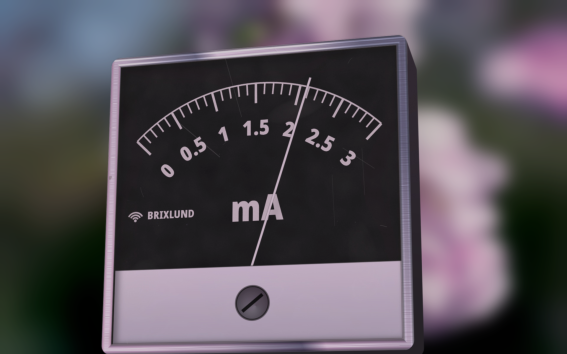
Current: 2.1; mA
